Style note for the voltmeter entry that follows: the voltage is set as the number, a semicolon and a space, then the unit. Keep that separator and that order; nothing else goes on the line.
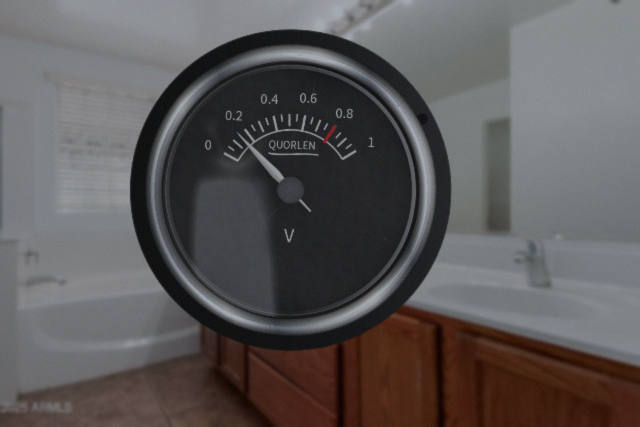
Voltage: 0.15; V
